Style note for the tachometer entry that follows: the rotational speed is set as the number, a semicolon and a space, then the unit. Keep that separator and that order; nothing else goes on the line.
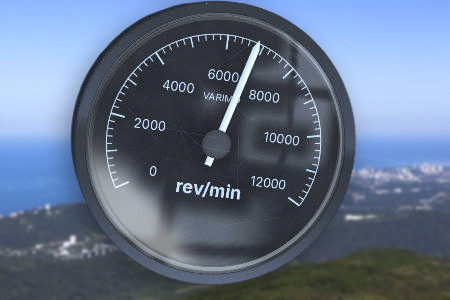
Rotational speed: 6800; rpm
